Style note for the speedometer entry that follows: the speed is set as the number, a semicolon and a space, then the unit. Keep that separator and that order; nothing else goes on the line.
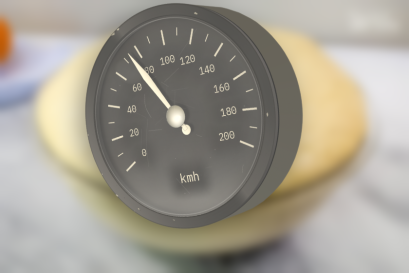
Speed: 75; km/h
